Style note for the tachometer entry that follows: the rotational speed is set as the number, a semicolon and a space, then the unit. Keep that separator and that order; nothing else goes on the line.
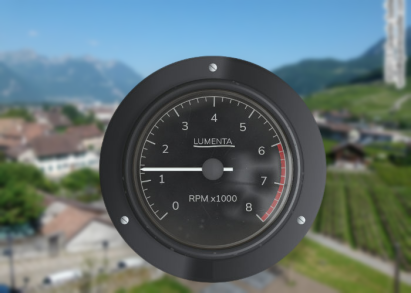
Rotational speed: 1300; rpm
